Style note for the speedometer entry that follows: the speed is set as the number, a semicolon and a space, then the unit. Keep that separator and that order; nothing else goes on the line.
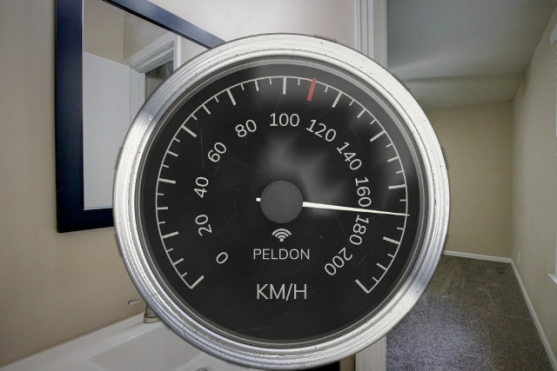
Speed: 170; km/h
